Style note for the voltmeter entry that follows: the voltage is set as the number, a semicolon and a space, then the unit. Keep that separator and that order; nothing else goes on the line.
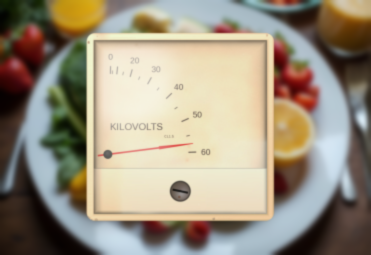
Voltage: 57.5; kV
